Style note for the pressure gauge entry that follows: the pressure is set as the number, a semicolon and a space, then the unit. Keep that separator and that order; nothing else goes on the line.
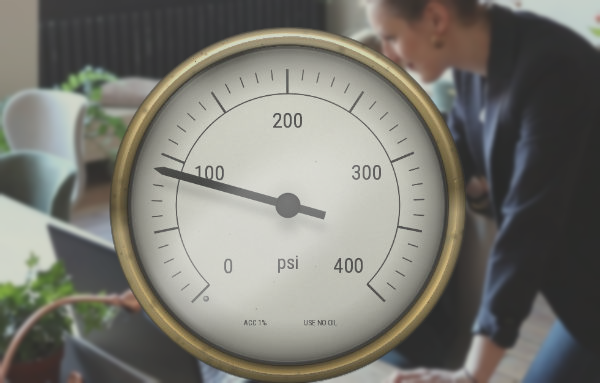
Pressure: 90; psi
